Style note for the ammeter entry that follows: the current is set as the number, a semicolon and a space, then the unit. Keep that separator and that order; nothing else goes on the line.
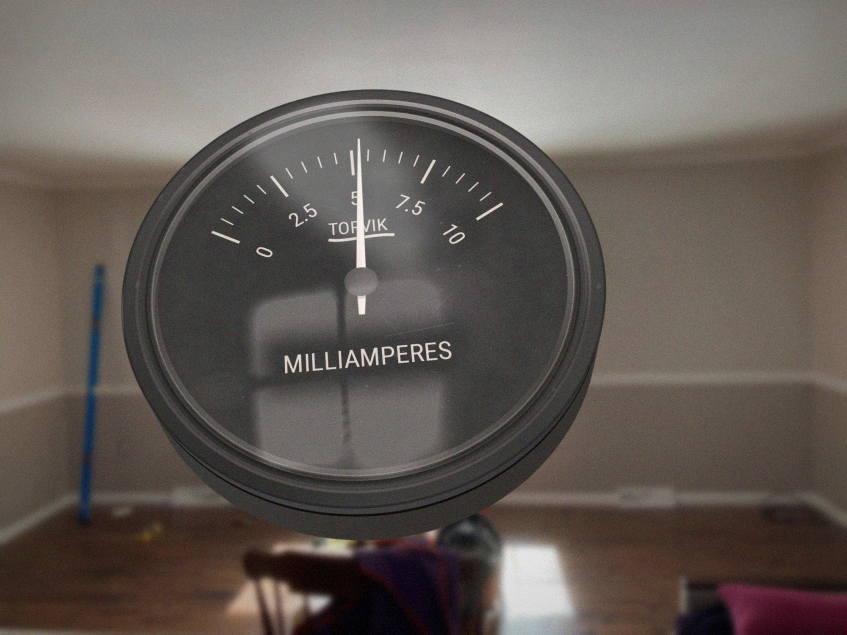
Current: 5.25; mA
